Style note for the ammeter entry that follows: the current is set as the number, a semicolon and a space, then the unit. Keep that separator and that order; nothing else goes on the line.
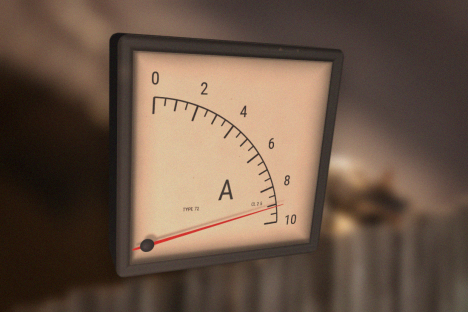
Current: 9; A
